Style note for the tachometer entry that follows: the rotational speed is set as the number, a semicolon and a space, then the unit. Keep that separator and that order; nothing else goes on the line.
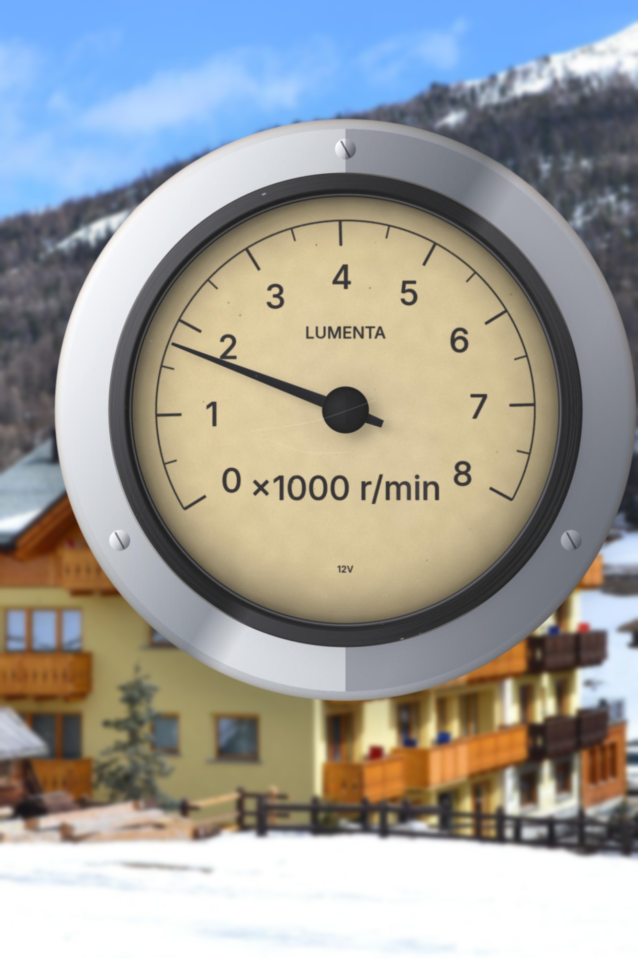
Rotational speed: 1750; rpm
